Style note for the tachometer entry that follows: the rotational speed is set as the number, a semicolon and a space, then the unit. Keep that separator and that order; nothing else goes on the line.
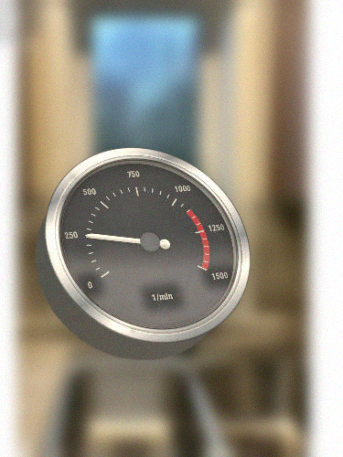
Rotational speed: 250; rpm
